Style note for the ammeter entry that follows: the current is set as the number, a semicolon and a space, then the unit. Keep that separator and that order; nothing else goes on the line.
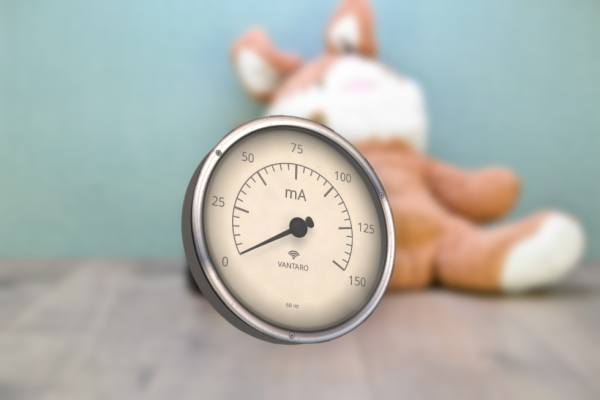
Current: 0; mA
